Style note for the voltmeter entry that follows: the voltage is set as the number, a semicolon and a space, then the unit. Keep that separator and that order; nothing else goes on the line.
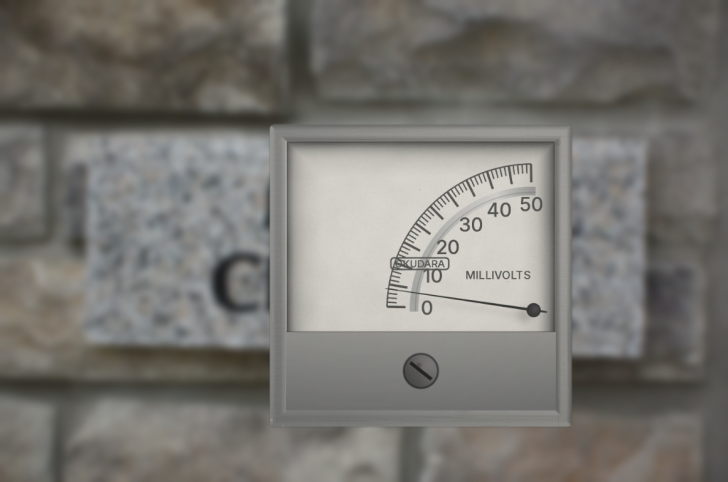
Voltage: 4; mV
